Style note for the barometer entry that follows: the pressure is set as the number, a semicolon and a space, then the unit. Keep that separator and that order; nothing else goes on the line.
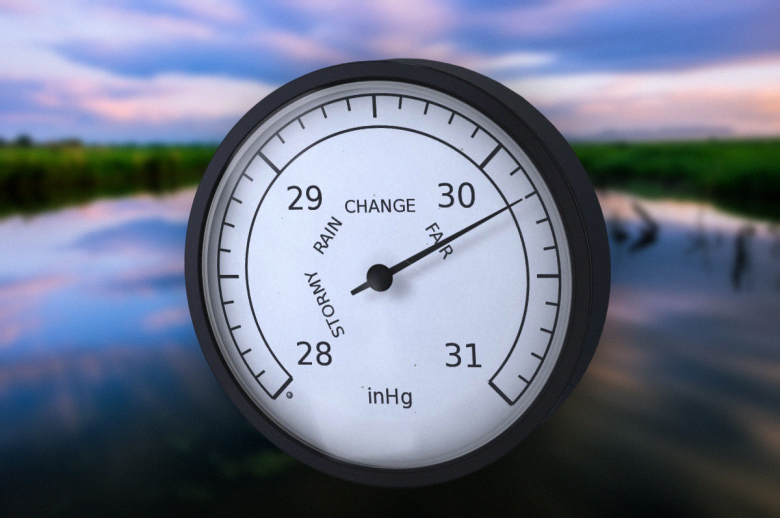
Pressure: 30.2; inHg
